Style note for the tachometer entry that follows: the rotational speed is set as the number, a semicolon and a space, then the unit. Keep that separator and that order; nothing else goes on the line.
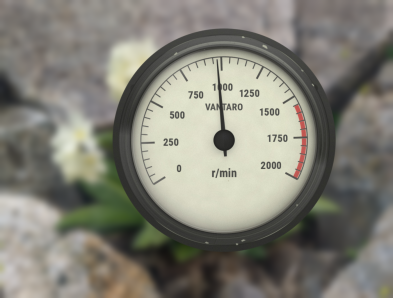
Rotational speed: 975; rpm
